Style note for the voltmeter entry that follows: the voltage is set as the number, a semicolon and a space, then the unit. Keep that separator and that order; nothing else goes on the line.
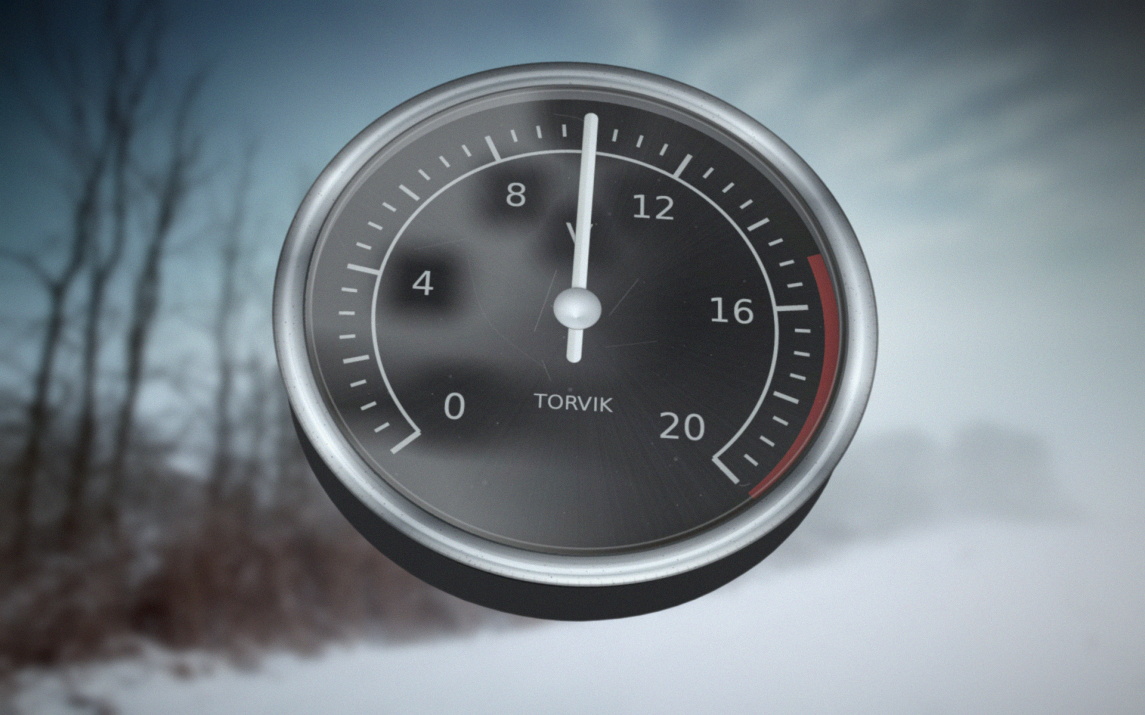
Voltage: 10; V
